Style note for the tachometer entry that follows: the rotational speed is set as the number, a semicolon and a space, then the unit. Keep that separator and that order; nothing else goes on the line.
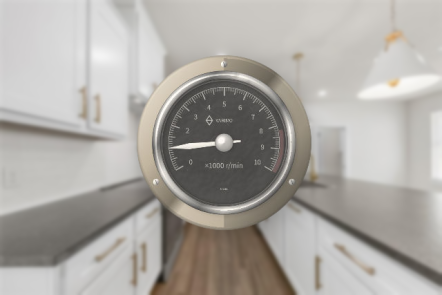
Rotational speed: 1000; rpm
